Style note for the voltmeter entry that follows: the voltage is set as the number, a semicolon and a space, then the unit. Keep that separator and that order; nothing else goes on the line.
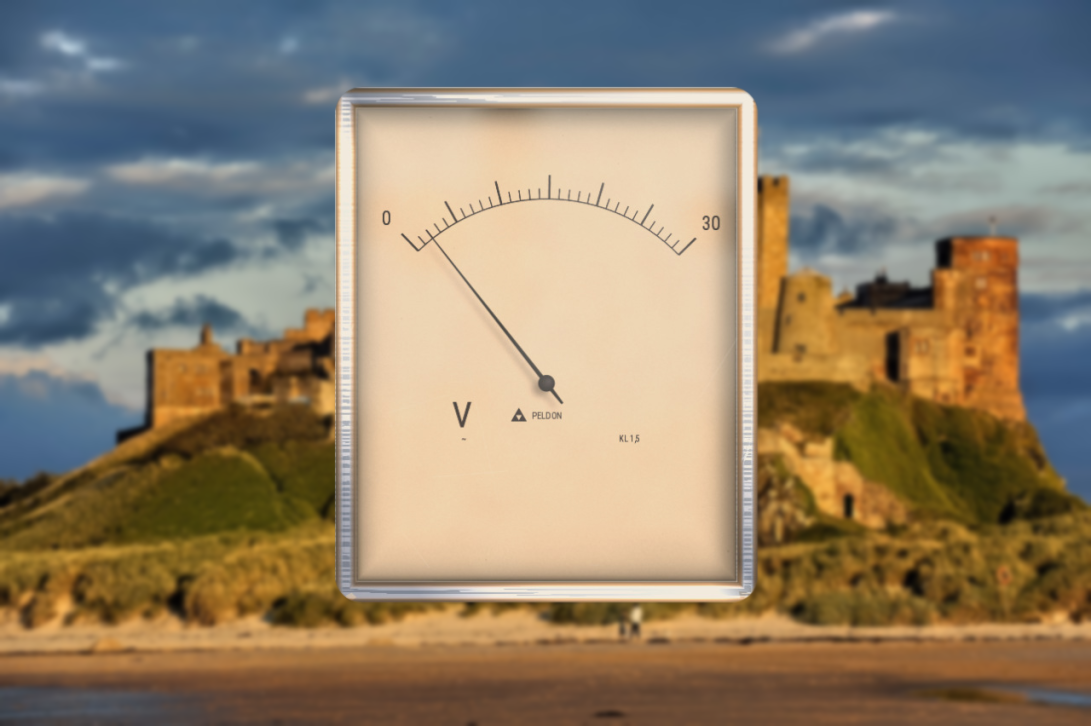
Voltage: 2; V
